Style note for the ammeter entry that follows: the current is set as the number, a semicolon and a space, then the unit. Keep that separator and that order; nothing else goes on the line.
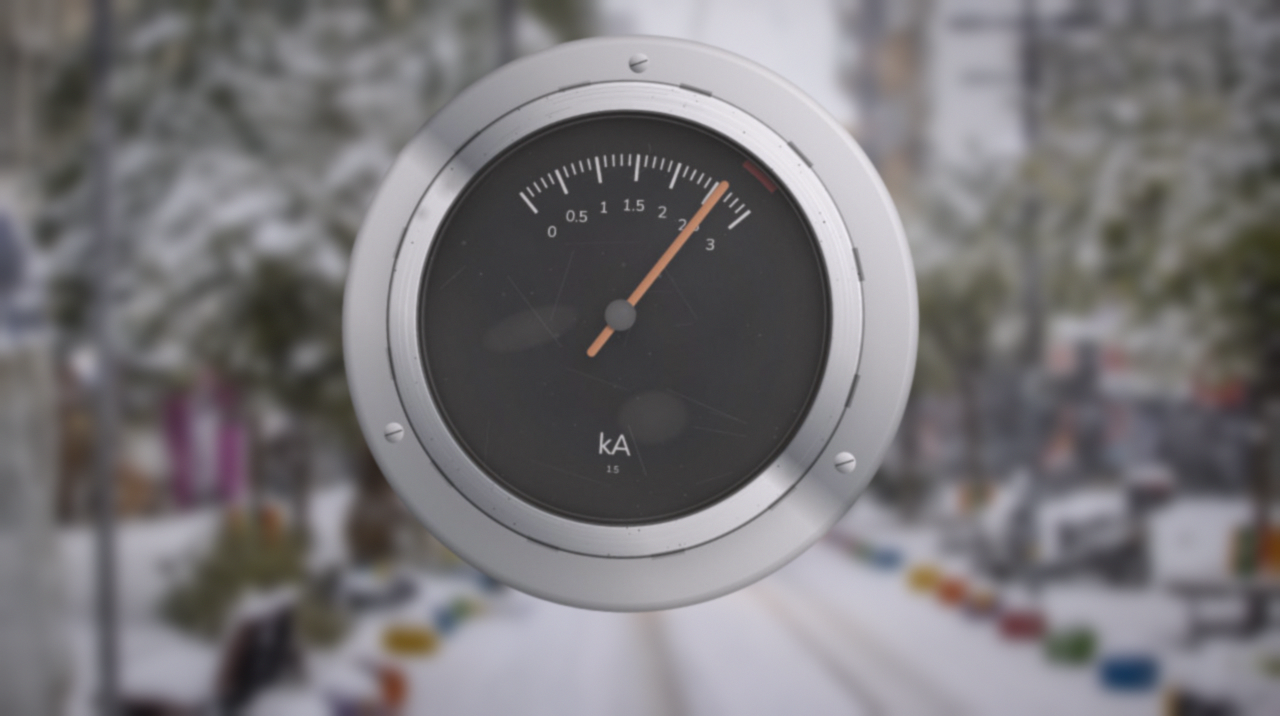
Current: 2.6; kA
